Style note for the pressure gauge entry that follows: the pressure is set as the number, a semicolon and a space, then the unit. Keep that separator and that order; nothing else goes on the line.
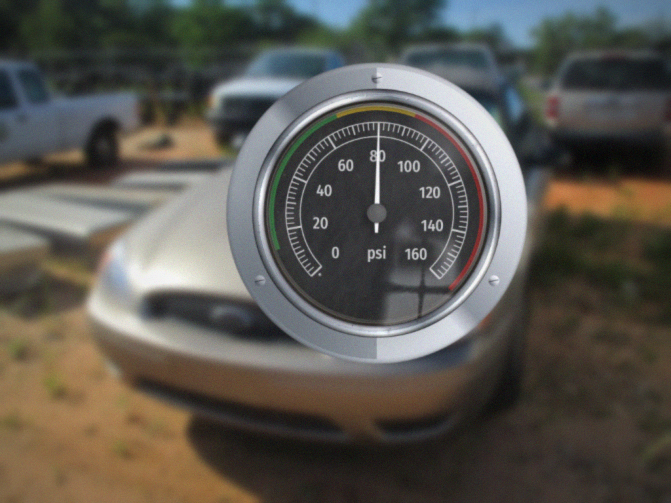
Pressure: 80; psi
